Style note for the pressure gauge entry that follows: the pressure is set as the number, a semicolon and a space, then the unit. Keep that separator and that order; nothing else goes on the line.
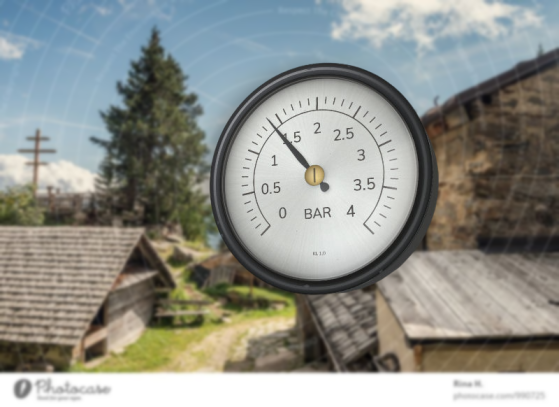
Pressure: 1.4; bar
